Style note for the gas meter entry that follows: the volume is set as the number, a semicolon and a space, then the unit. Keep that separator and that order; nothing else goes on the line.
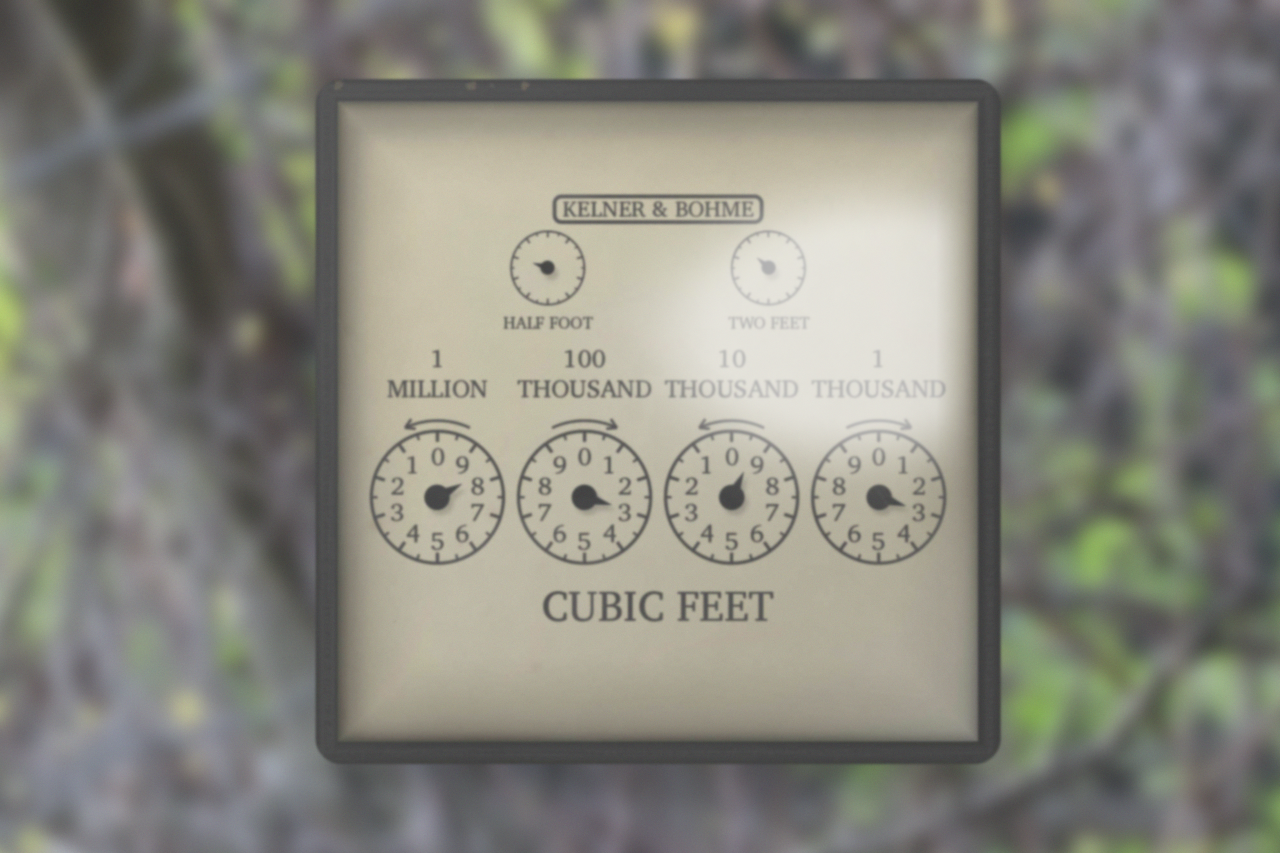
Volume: 829300; ft³
